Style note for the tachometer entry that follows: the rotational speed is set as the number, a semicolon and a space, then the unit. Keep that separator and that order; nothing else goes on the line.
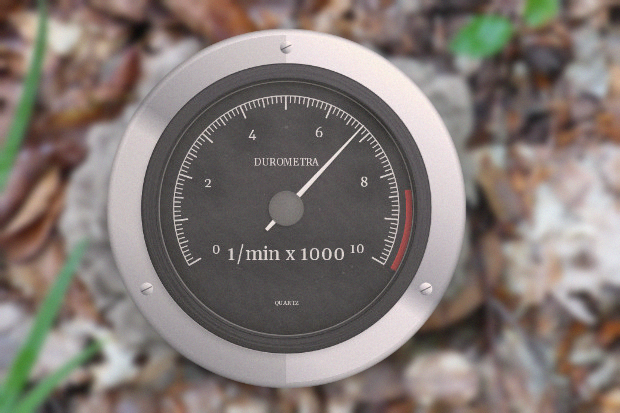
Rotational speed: 6800; rpm
